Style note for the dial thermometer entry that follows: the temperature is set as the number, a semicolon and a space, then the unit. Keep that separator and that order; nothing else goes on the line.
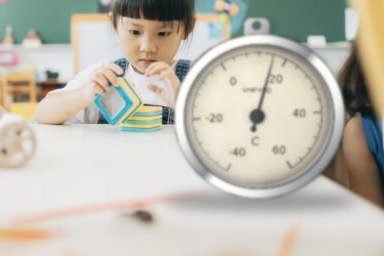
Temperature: 16; °C
